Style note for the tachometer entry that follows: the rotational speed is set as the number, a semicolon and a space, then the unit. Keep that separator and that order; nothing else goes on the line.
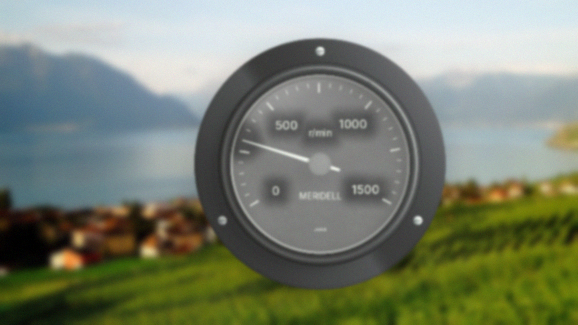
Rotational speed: 300; rpm
